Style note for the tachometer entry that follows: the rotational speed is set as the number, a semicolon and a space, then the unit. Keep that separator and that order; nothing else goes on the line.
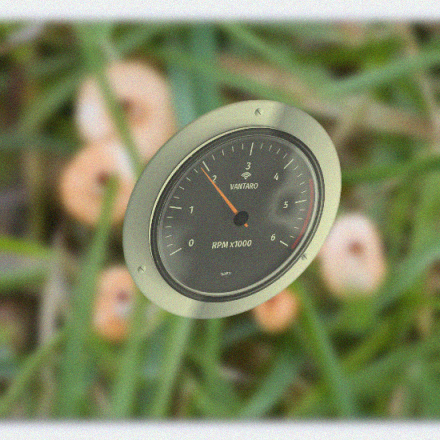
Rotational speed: 1900; rpm
